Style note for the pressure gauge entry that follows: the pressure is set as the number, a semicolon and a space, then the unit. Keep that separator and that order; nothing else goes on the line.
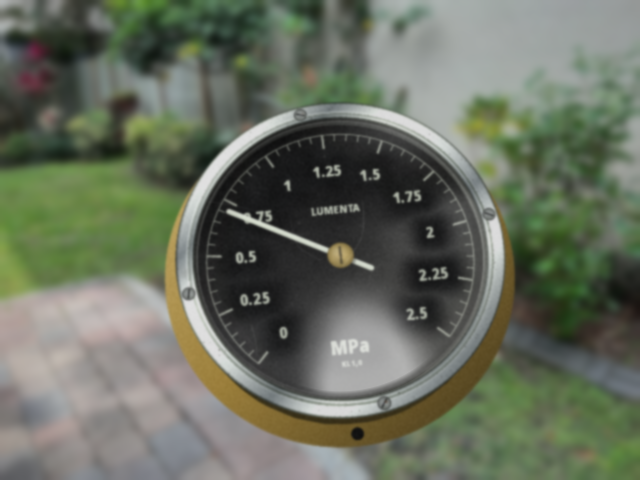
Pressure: 0.7; MPa
